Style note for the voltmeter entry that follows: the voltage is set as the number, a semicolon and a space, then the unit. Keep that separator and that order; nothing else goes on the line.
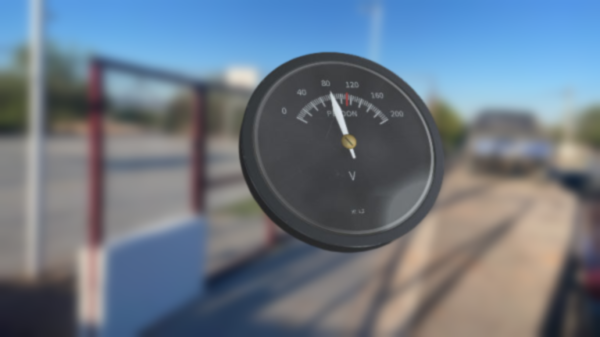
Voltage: 80; V
